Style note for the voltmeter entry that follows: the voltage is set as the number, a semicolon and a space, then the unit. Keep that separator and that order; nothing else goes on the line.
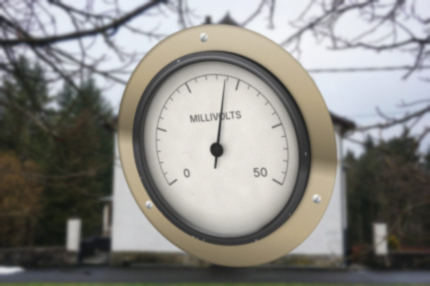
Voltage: 28; mV
